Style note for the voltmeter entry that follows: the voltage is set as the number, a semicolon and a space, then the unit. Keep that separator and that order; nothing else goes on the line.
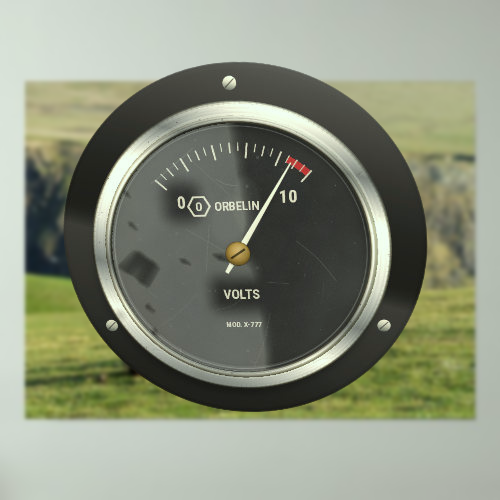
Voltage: 8.75; V
